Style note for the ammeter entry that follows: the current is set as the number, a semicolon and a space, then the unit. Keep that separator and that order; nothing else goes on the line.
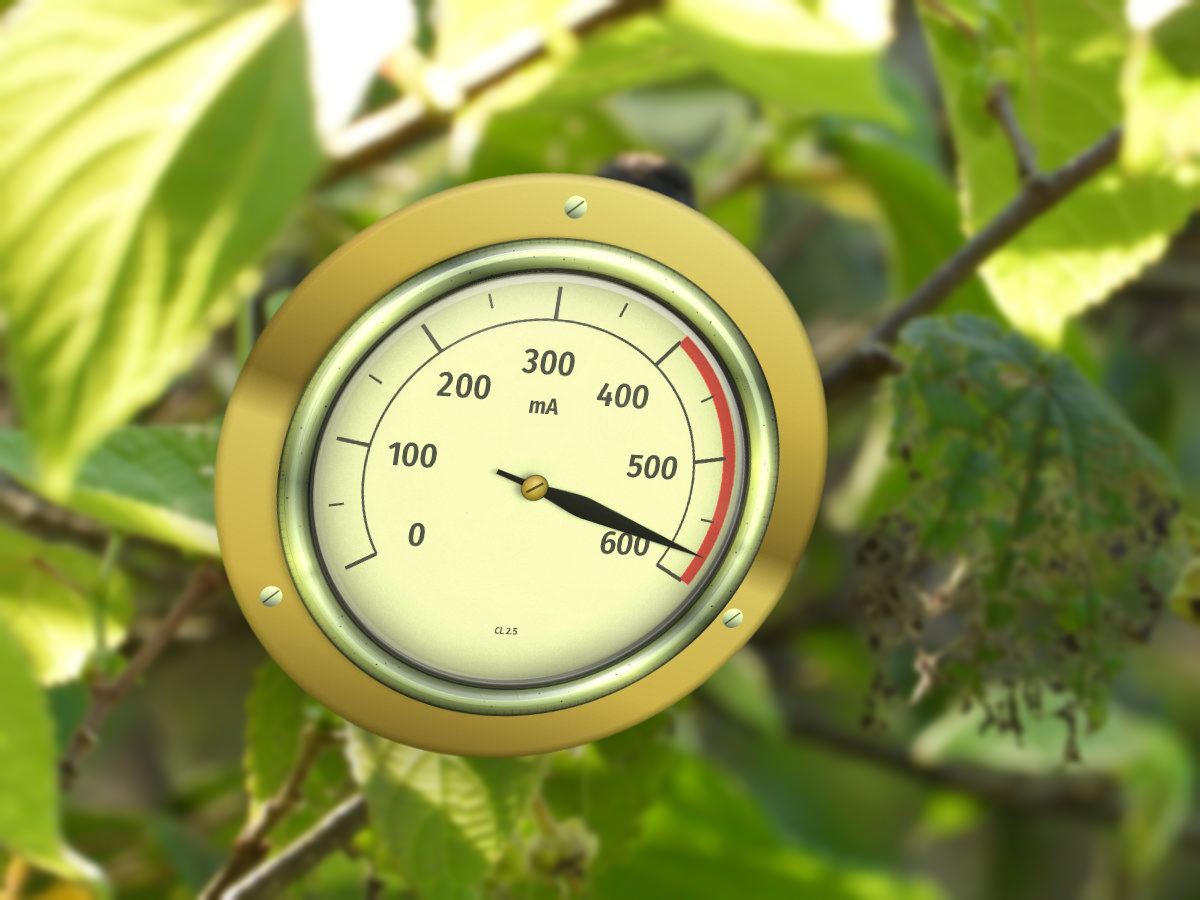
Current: 575; mA
